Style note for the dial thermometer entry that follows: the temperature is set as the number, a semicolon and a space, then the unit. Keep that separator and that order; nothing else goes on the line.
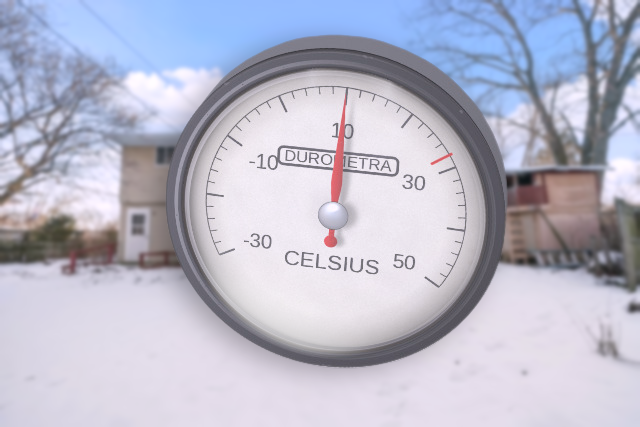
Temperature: 10; °C
